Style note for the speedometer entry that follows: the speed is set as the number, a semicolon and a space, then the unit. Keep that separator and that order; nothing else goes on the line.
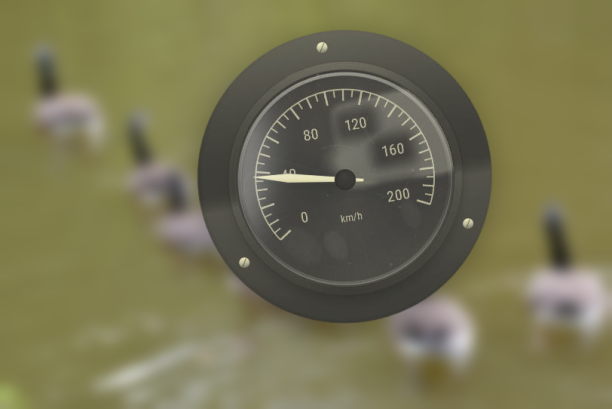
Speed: 37.5; km/h
